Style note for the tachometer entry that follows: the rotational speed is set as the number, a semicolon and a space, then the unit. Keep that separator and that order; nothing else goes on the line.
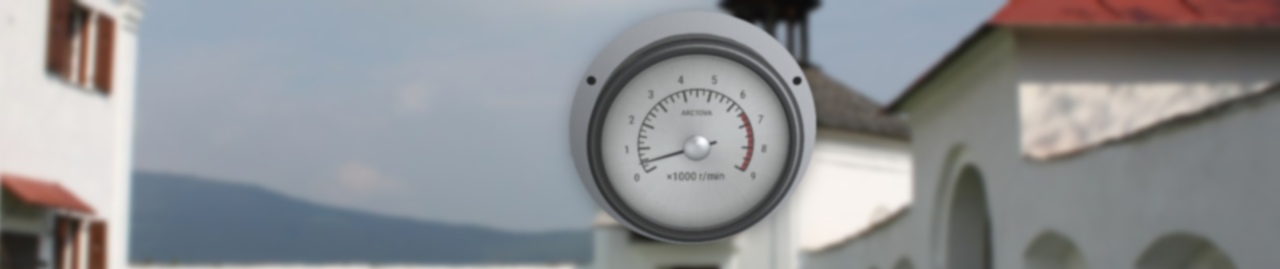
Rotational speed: 500; rpm
